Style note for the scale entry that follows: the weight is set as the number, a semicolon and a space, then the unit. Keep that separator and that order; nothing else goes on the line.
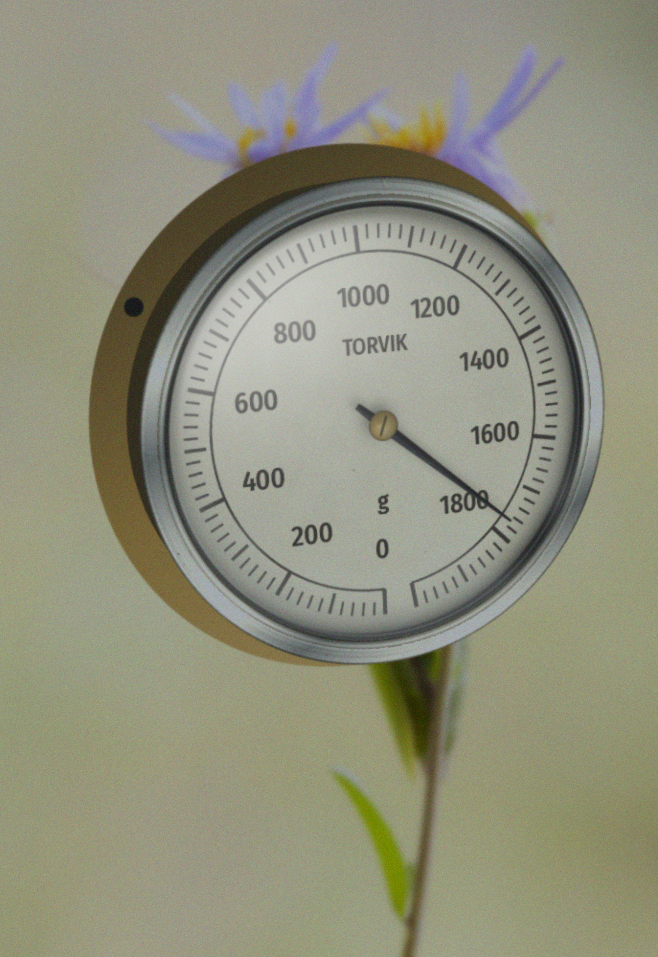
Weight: 1770; g
